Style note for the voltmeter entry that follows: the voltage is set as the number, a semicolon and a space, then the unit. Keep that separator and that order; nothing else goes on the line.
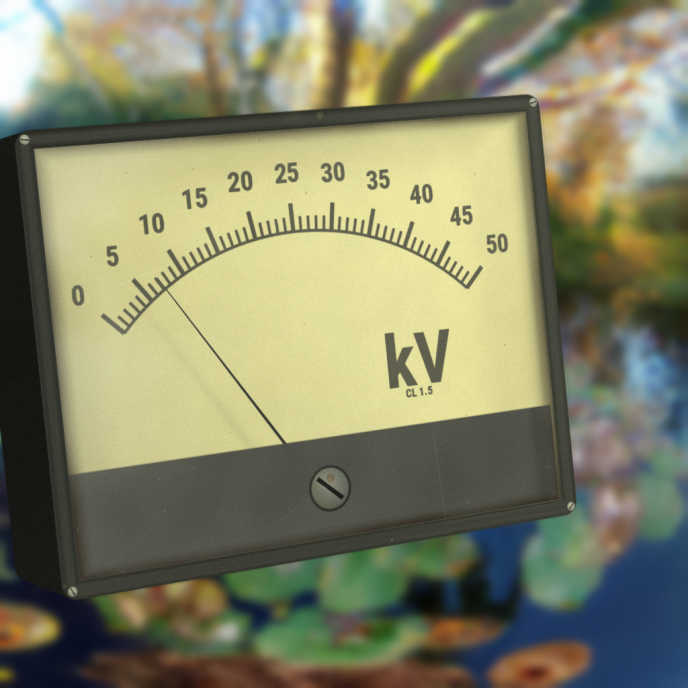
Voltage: 7; kV
